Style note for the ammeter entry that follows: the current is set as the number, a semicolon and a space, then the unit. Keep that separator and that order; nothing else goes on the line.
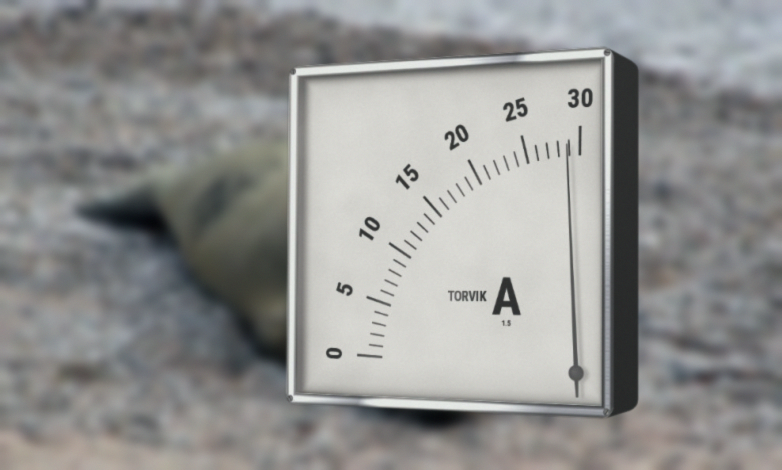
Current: 29; A
